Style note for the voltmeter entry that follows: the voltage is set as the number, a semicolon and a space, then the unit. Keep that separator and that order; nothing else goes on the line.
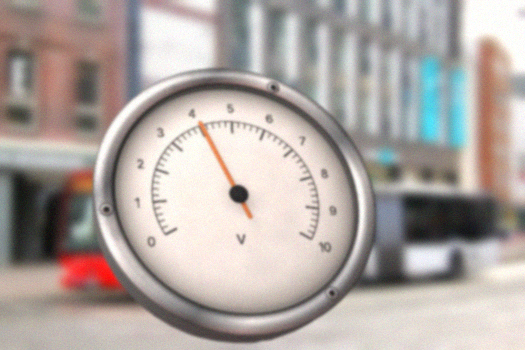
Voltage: 4; V
